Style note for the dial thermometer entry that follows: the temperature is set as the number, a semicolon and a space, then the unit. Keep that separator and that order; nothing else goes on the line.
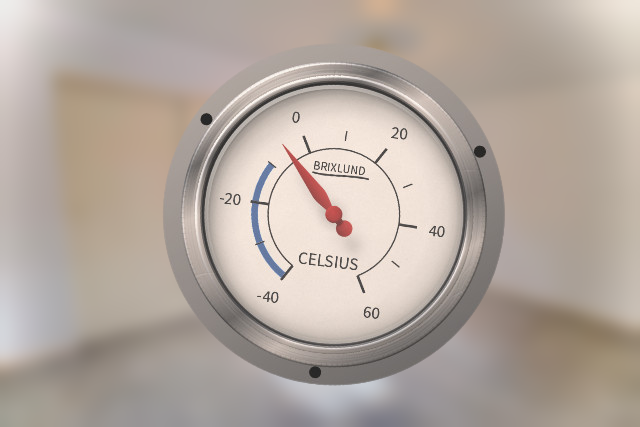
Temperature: -5; °C
